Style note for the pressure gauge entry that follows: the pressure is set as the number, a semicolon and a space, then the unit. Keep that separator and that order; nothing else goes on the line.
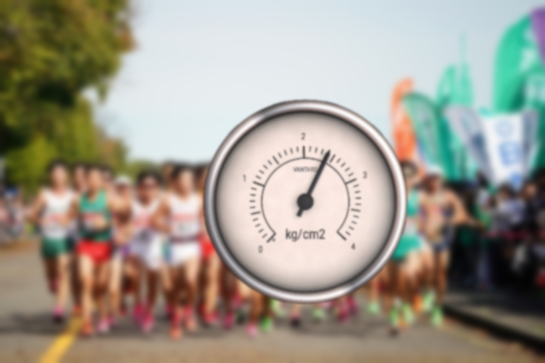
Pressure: 2.4; kg/cm²
